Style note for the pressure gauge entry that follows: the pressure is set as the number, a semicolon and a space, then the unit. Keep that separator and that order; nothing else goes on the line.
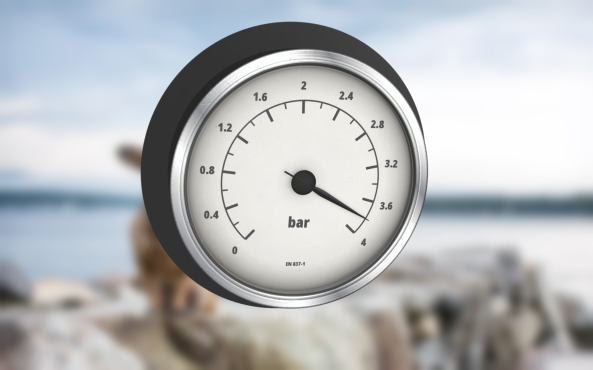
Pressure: 3.8; bar
